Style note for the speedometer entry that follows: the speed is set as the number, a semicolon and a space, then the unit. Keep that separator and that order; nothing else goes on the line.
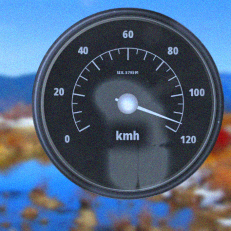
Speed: 115; km/h
